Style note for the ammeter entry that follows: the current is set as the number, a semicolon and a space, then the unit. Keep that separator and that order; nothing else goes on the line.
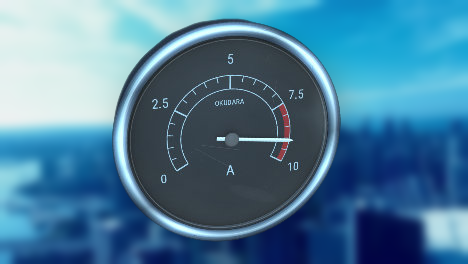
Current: 9; A
